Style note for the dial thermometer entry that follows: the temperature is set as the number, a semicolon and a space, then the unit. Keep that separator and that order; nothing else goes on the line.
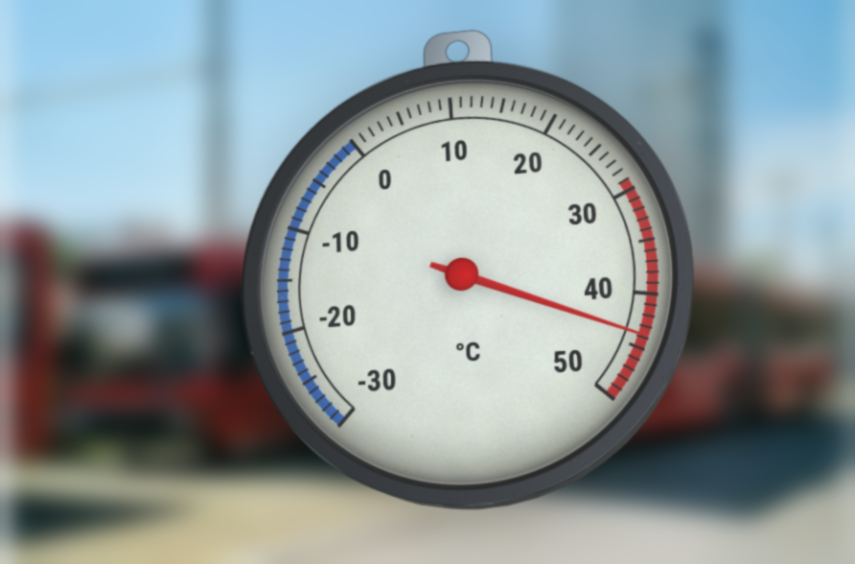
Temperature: 44; °C
